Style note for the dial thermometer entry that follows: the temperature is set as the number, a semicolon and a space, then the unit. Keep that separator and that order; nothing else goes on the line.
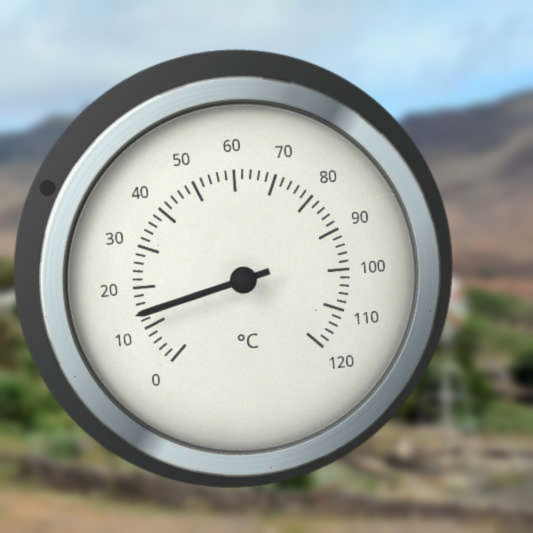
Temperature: 14; °C
